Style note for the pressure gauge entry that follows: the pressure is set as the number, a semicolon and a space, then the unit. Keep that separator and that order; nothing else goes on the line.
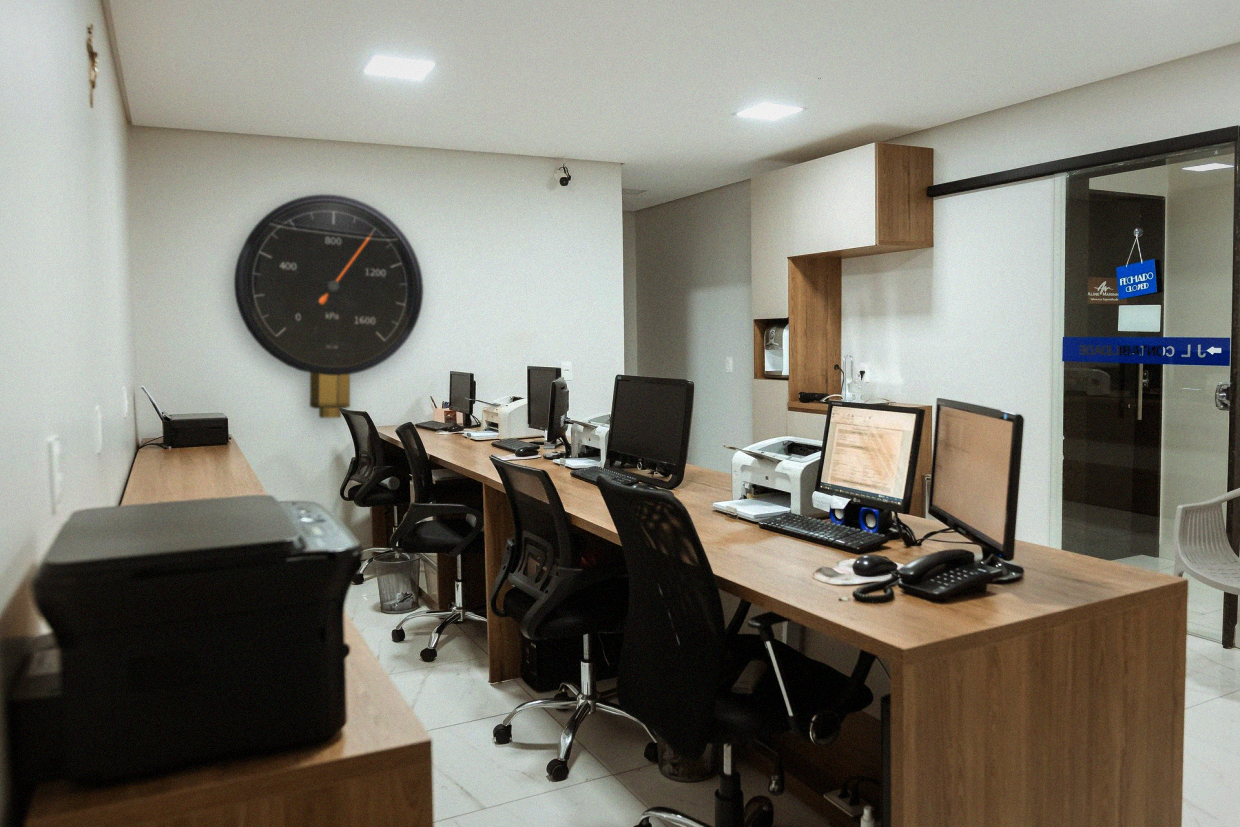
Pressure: 1000; kPa
